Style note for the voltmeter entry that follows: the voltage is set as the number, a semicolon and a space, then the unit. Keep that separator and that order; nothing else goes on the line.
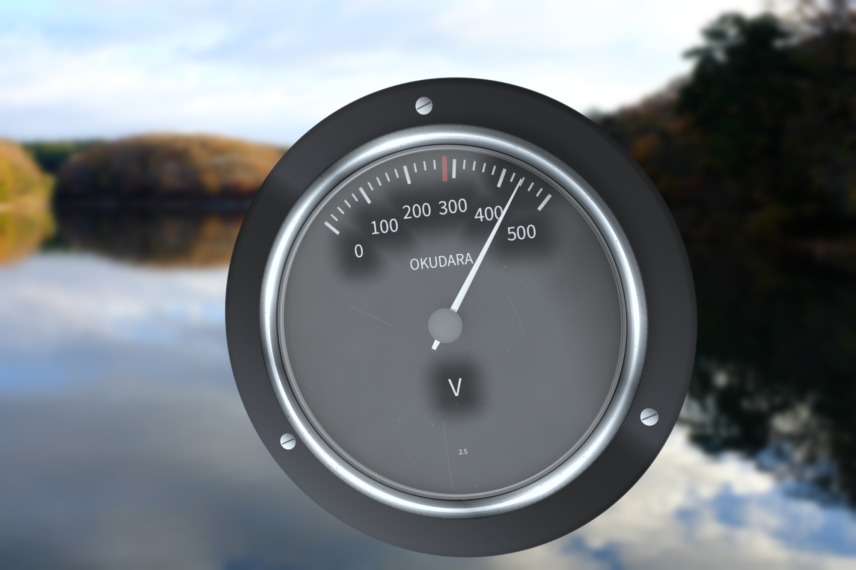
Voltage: 440; V
